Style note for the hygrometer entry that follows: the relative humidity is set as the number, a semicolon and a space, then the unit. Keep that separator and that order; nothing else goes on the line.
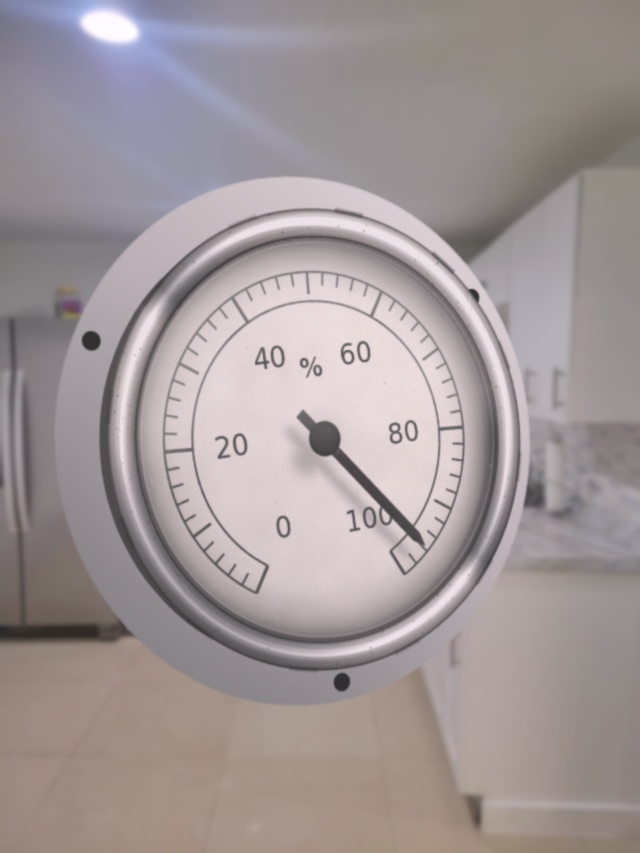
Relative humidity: 96; %
